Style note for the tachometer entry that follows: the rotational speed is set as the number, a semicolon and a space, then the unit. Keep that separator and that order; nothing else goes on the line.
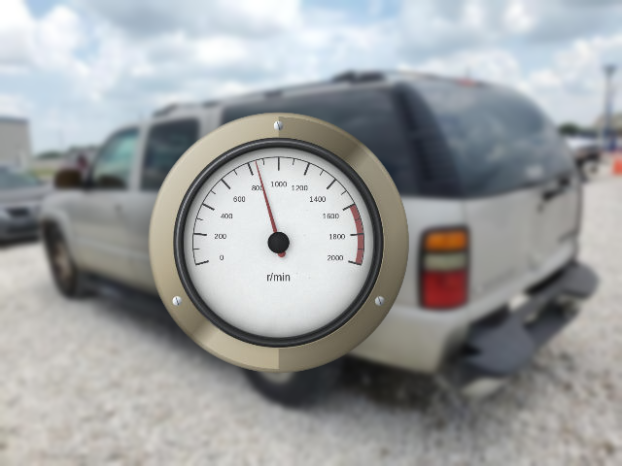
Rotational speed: 850; rpm
